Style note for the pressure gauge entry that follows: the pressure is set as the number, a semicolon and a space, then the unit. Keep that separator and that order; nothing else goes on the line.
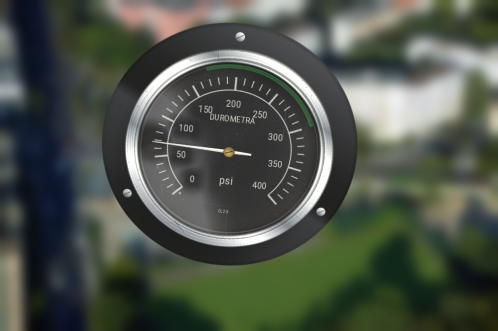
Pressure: 70; psi
